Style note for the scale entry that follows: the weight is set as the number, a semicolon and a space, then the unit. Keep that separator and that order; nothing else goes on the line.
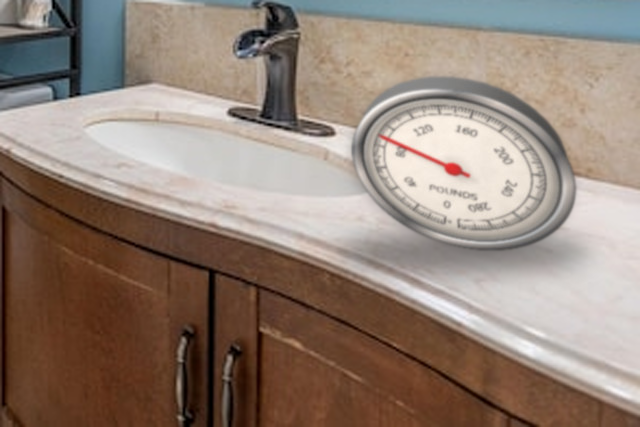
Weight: 90; lb
